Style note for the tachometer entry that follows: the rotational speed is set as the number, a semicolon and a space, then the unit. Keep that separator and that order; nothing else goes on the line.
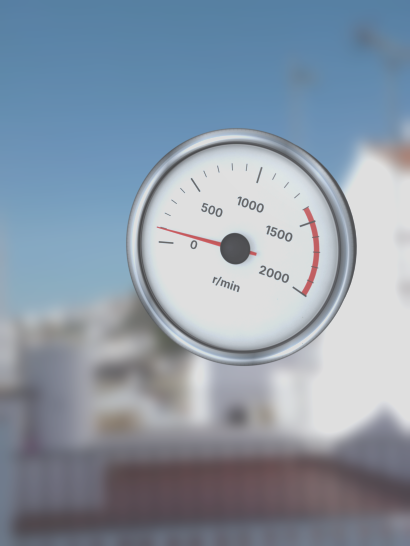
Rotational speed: 100; rpm
